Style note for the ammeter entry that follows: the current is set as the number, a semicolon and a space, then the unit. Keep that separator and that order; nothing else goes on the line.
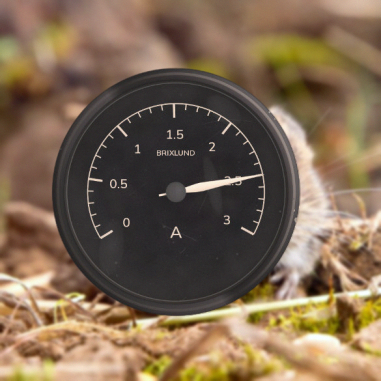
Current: 2.5; A
